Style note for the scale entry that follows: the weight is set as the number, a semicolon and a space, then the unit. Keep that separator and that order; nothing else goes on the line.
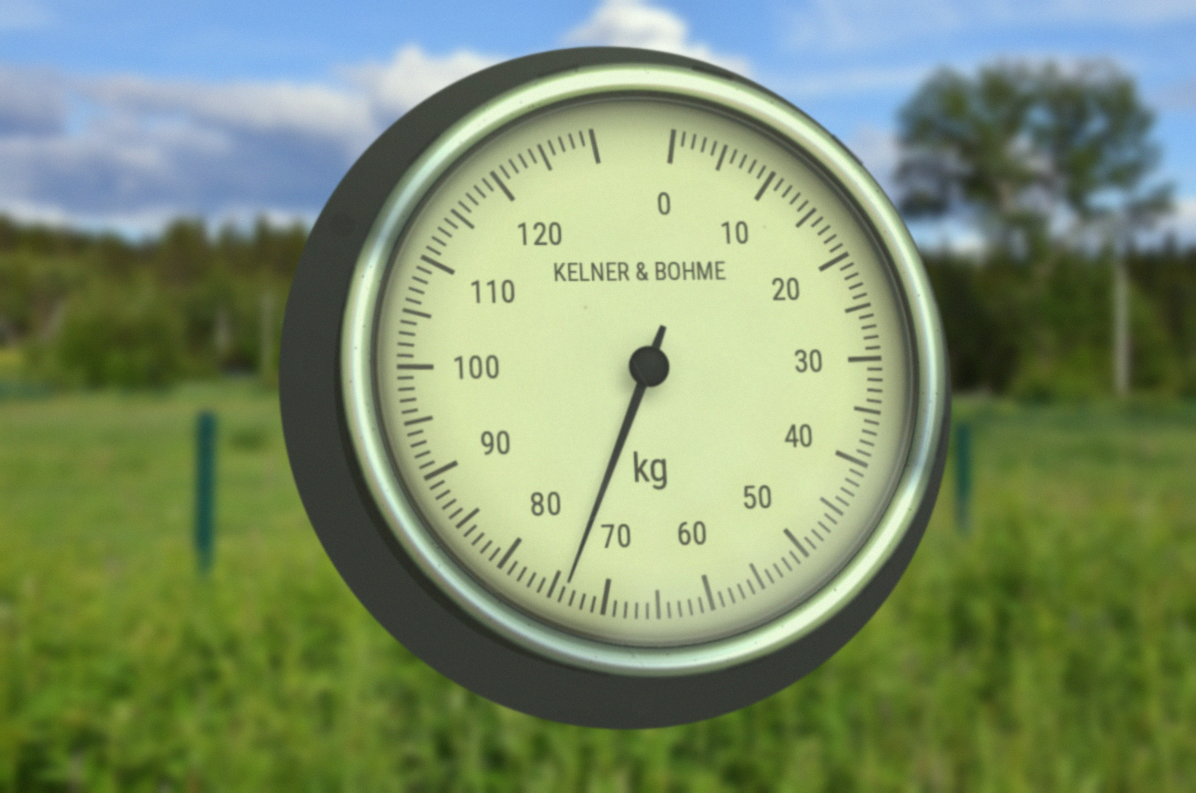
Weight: 74; kg
